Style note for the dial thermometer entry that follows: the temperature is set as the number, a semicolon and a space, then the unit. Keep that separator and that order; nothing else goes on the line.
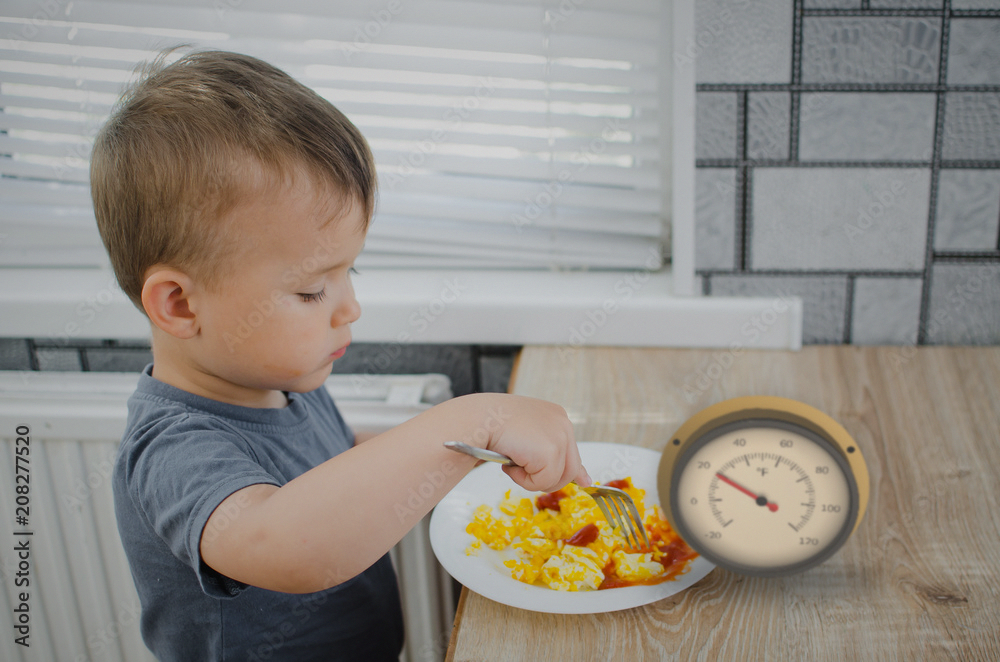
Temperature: 20; °F
